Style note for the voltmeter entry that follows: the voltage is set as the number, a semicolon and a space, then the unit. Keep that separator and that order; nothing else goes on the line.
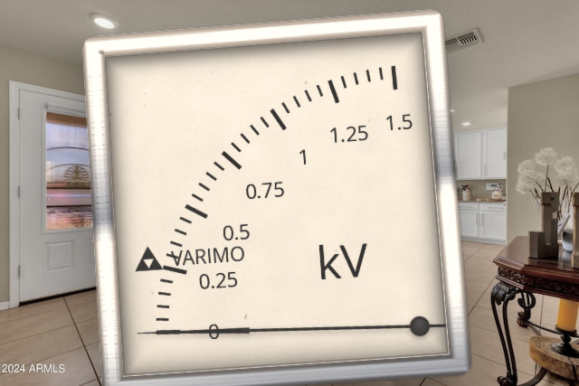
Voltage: 0; kV
